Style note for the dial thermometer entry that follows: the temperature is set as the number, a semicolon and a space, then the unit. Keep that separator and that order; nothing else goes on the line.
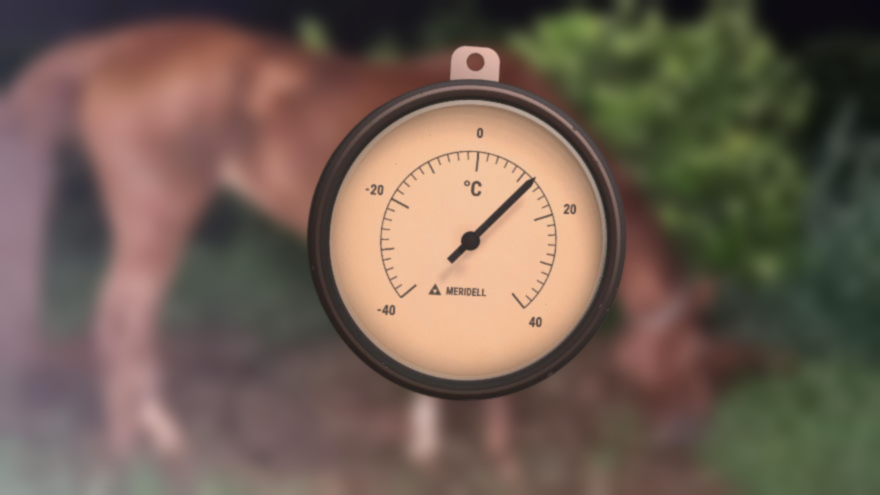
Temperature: 12; °C
